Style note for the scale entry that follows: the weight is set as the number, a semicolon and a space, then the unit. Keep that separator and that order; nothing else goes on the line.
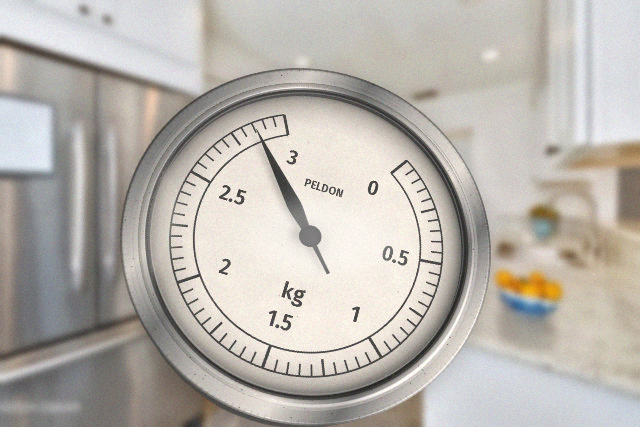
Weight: 2.85; kg
